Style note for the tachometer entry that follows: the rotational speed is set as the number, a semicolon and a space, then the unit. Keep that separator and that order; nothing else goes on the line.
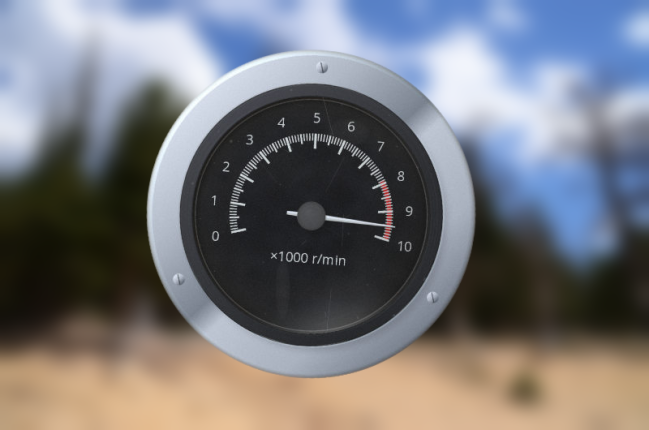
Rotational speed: 9500; rpm
